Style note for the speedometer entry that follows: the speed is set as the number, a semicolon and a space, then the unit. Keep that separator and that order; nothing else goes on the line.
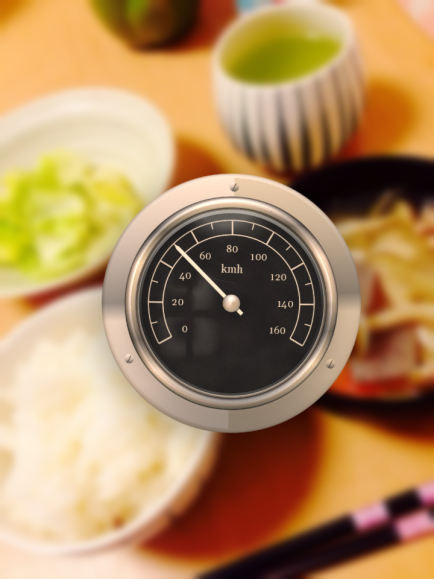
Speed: 50; km/h
